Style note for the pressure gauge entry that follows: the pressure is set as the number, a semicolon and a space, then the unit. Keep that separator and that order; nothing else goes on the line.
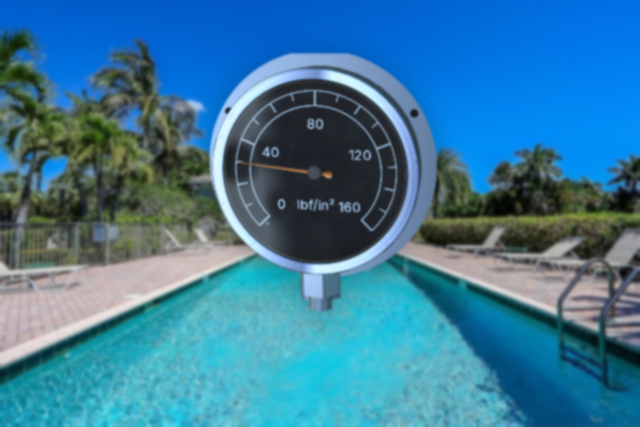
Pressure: 30; psi
